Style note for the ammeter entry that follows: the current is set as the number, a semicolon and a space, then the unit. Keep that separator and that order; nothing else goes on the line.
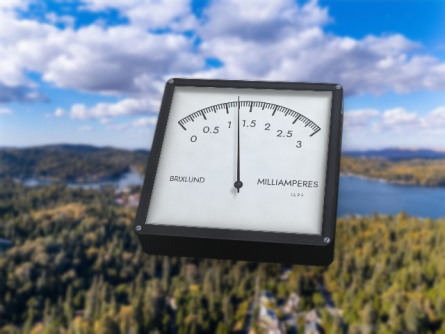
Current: 1.25; mA
